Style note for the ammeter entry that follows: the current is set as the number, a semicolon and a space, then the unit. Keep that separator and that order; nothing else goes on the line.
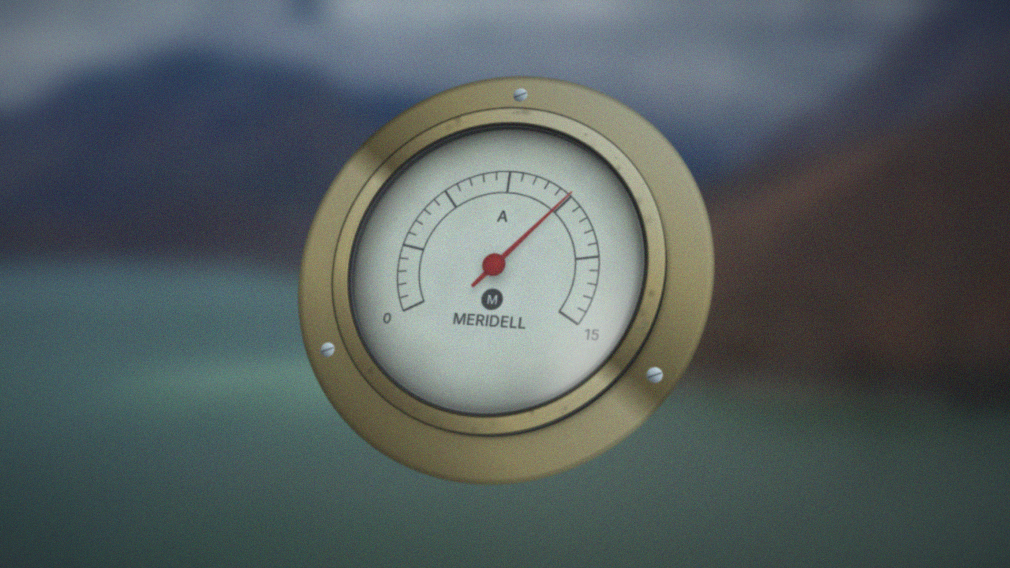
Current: 10; A
